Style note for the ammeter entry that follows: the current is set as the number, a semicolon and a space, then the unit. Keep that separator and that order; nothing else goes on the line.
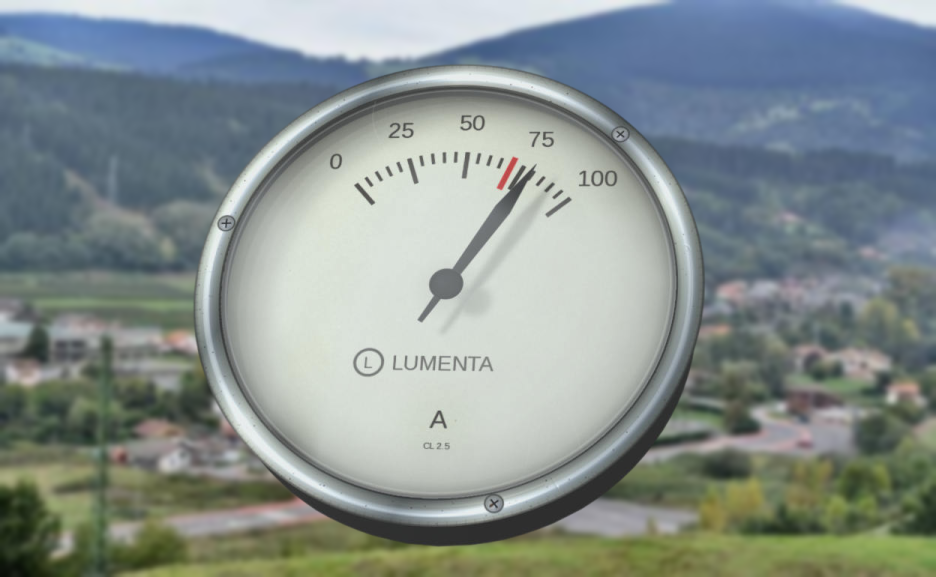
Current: 80; A
